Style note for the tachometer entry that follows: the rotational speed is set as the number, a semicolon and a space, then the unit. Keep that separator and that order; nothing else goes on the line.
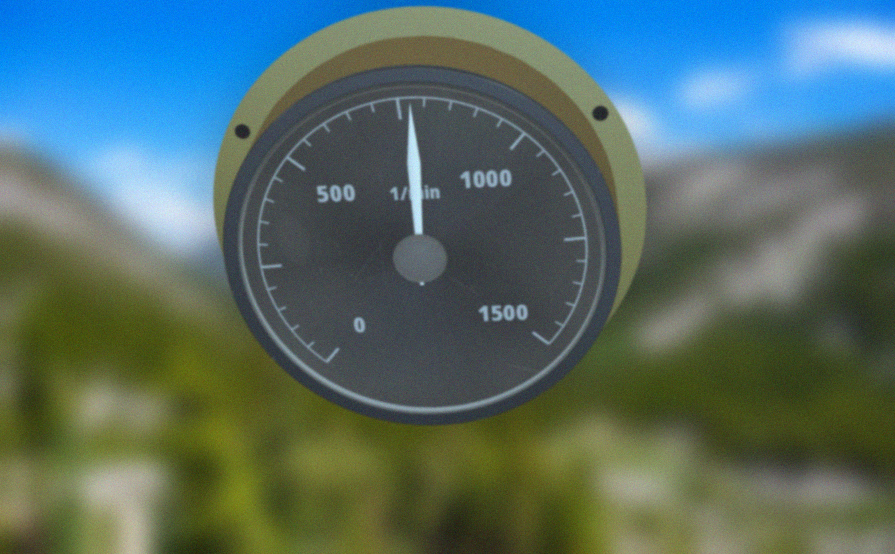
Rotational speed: 775; rpm
